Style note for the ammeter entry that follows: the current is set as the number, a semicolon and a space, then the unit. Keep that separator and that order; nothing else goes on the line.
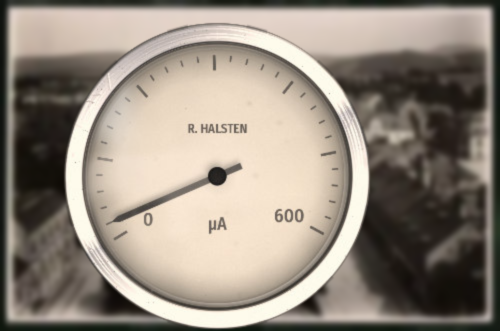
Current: 20; µA
